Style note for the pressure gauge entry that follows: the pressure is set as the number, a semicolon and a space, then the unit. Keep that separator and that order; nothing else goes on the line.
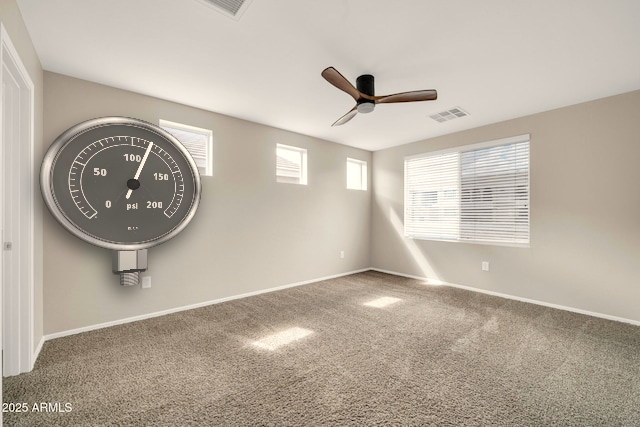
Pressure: 115; psi
